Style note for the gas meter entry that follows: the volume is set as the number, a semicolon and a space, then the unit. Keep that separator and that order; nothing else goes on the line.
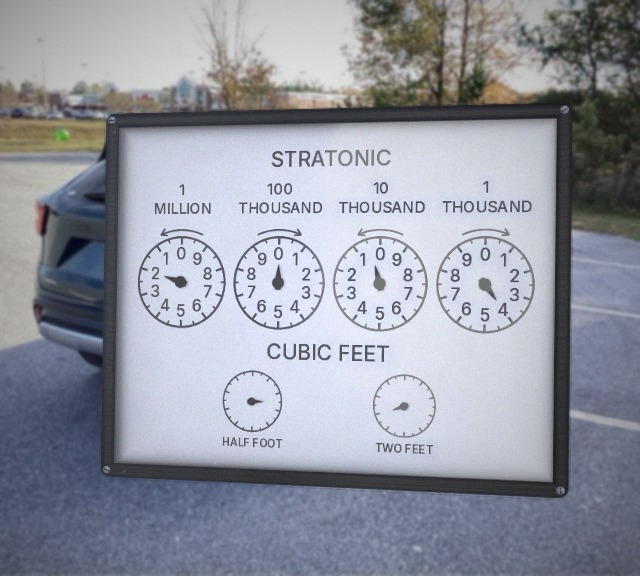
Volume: 200400; ft³
